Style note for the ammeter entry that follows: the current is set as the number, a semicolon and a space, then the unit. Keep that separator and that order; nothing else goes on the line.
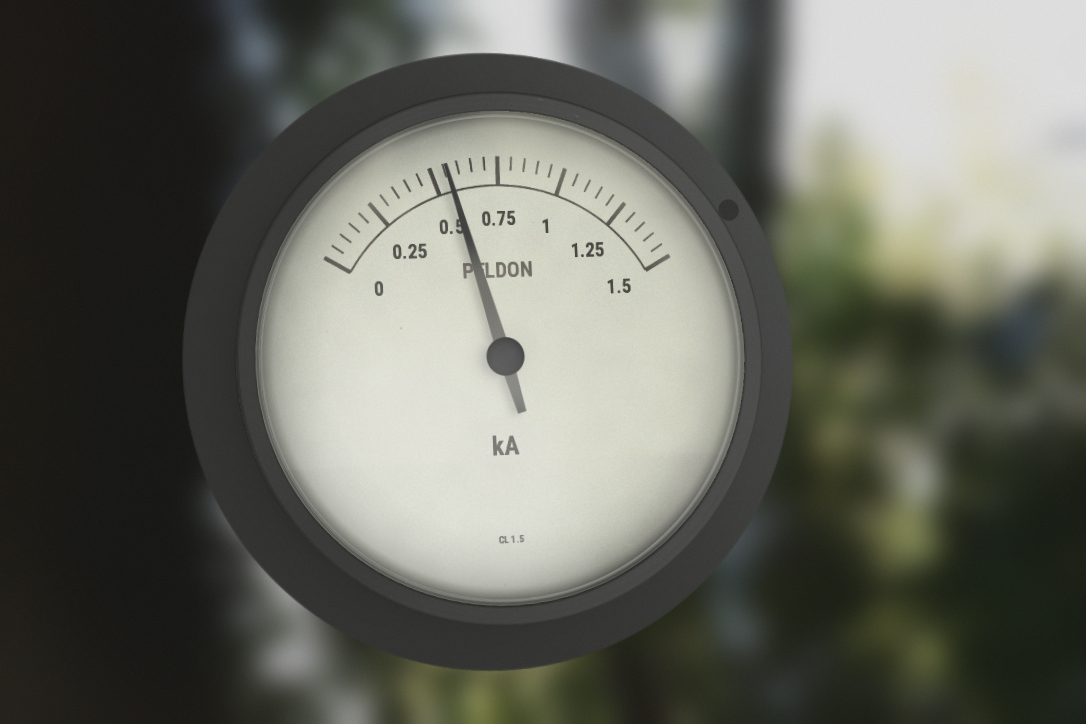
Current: 0.55; kA
